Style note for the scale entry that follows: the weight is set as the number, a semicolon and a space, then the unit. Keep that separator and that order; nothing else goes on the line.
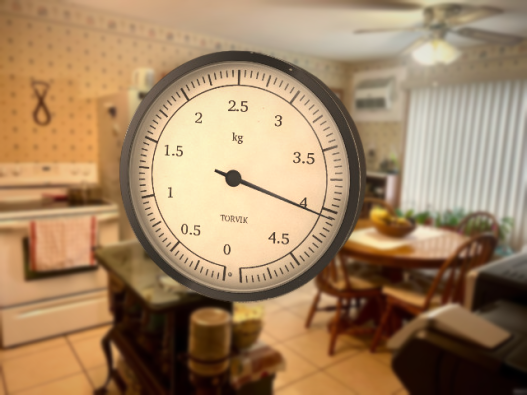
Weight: 4.05; kg
